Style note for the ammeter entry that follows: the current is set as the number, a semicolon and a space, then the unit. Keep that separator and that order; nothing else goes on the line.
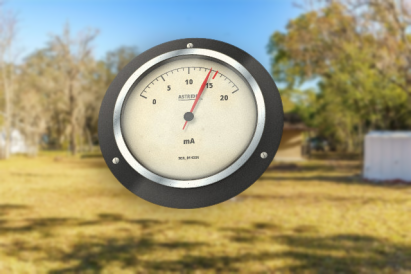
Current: 14; mA
